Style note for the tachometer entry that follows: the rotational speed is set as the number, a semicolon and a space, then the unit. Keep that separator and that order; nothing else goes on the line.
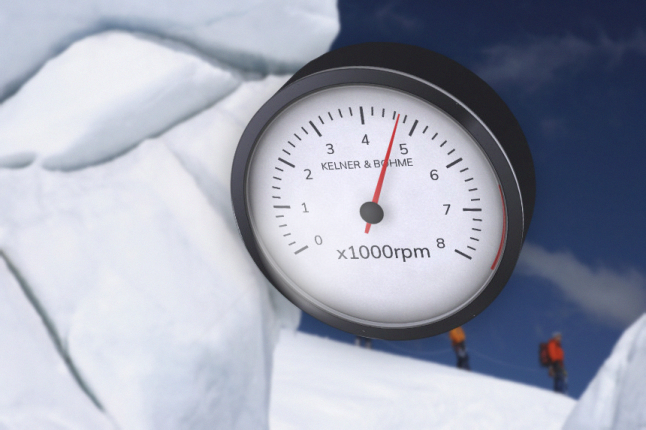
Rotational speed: 4700; rpm
